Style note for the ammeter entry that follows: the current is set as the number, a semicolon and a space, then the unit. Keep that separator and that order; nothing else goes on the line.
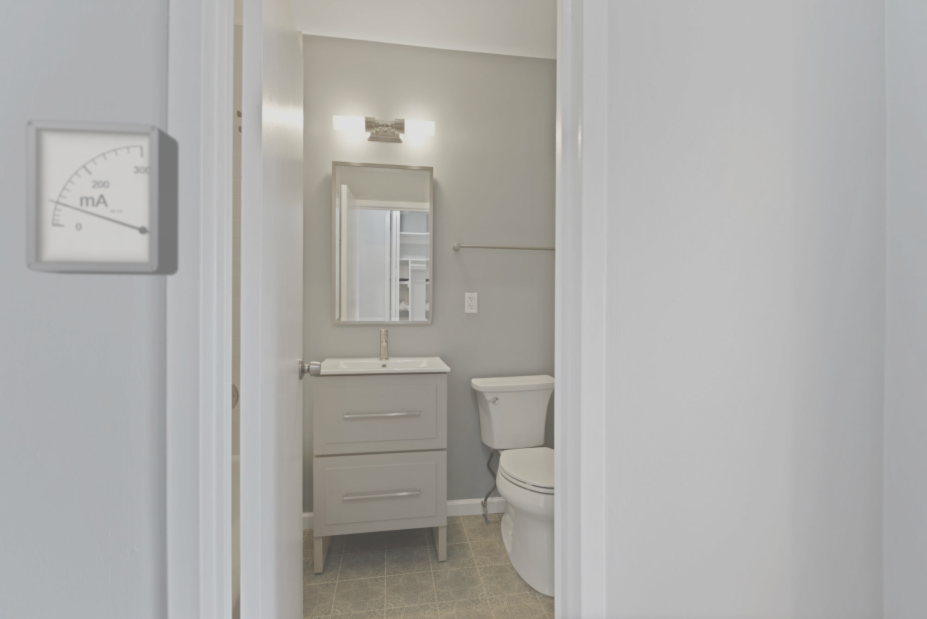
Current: 100; mA
